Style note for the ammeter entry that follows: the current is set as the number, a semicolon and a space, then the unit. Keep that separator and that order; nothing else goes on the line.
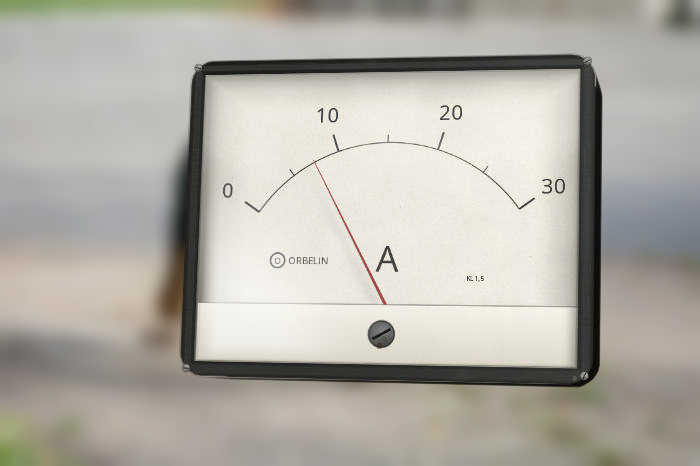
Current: 7.5; A
